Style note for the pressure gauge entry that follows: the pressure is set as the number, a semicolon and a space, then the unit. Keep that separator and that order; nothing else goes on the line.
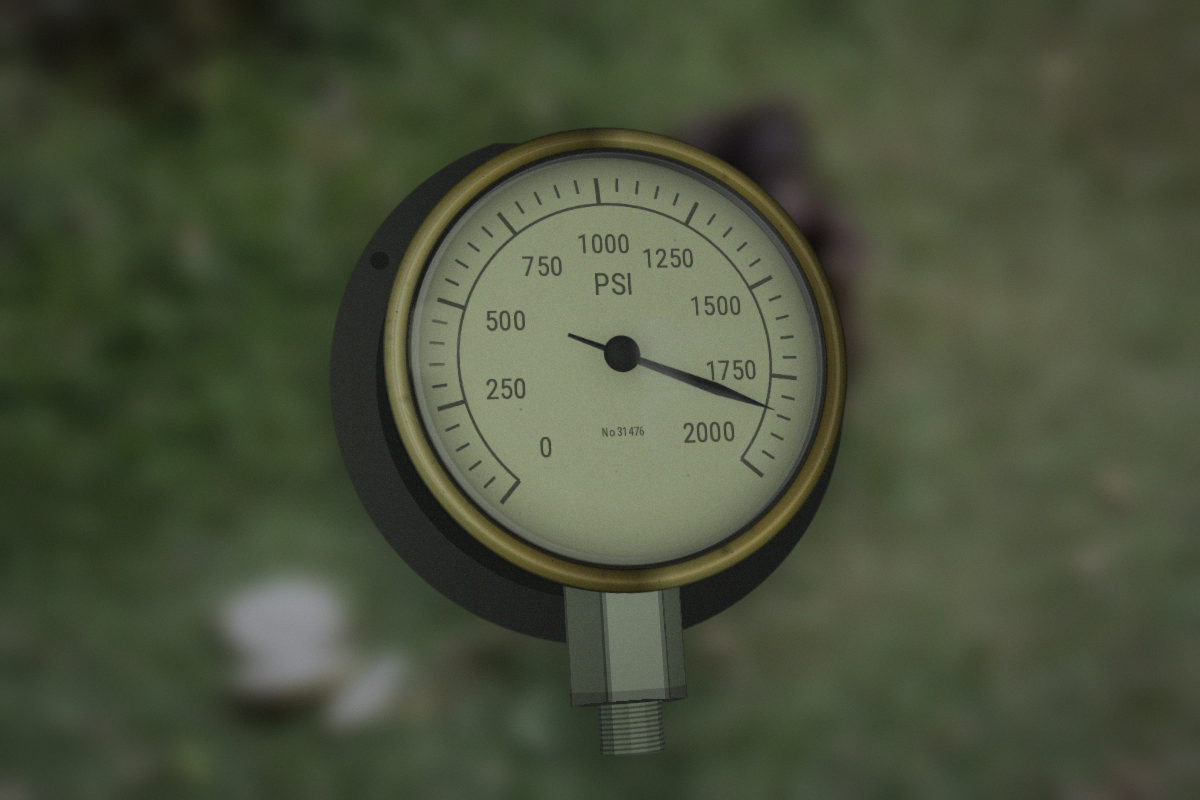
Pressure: 1850; psi
